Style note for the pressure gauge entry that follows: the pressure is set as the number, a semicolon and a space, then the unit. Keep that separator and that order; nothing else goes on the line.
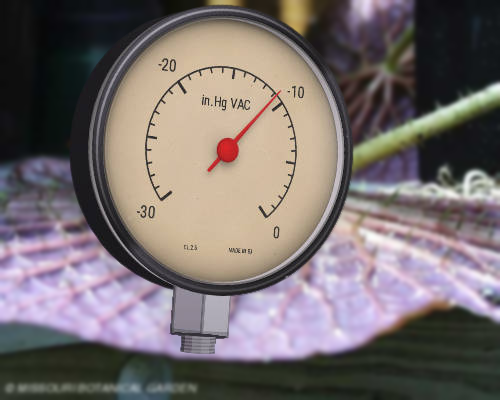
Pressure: -11; inHg
